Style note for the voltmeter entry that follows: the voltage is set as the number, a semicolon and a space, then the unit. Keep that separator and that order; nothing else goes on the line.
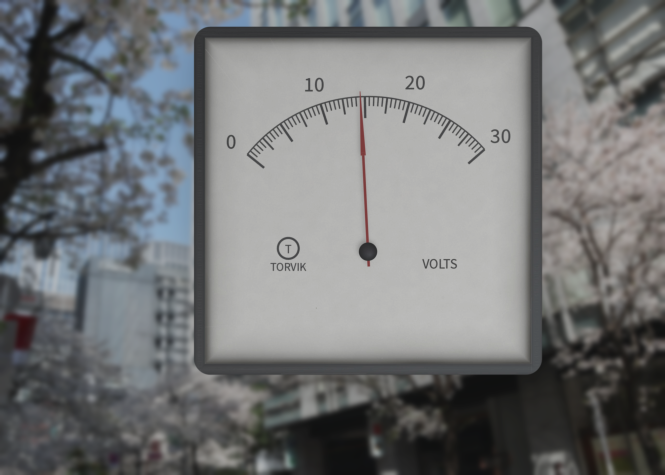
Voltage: 14.5; V
